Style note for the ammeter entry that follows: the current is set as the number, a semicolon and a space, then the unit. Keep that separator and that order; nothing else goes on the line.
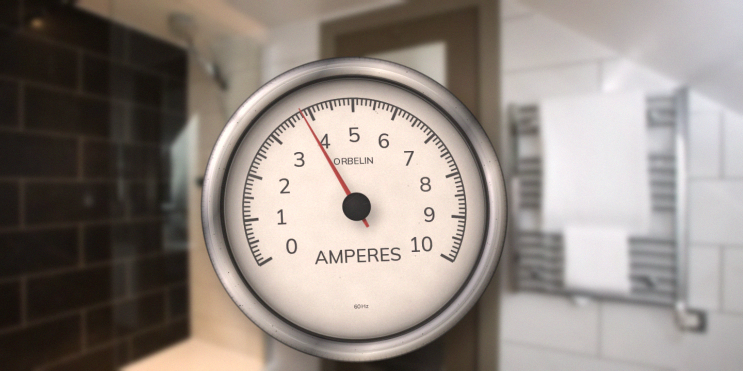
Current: 3.8; A
